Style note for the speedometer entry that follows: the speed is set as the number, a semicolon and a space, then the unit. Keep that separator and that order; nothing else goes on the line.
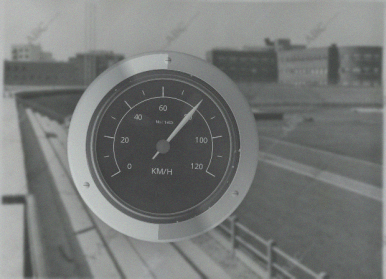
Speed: 80; km/h
